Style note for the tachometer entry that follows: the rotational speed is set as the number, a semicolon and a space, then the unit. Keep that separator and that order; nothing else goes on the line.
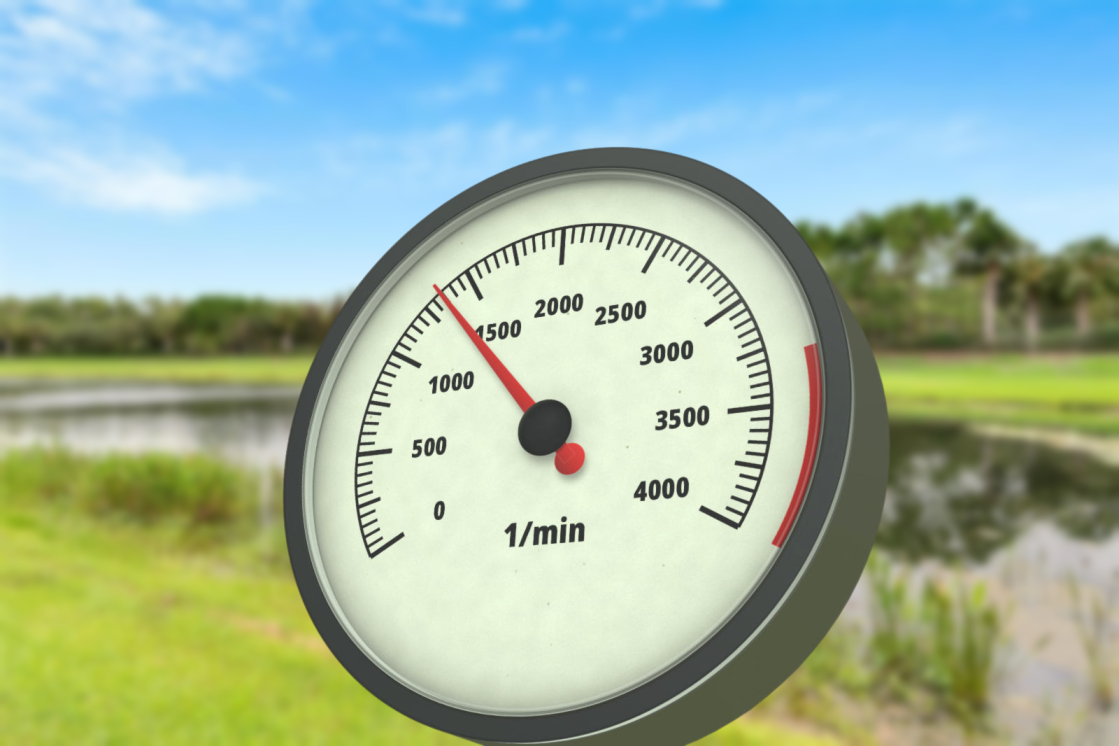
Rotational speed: 1350; rpm
